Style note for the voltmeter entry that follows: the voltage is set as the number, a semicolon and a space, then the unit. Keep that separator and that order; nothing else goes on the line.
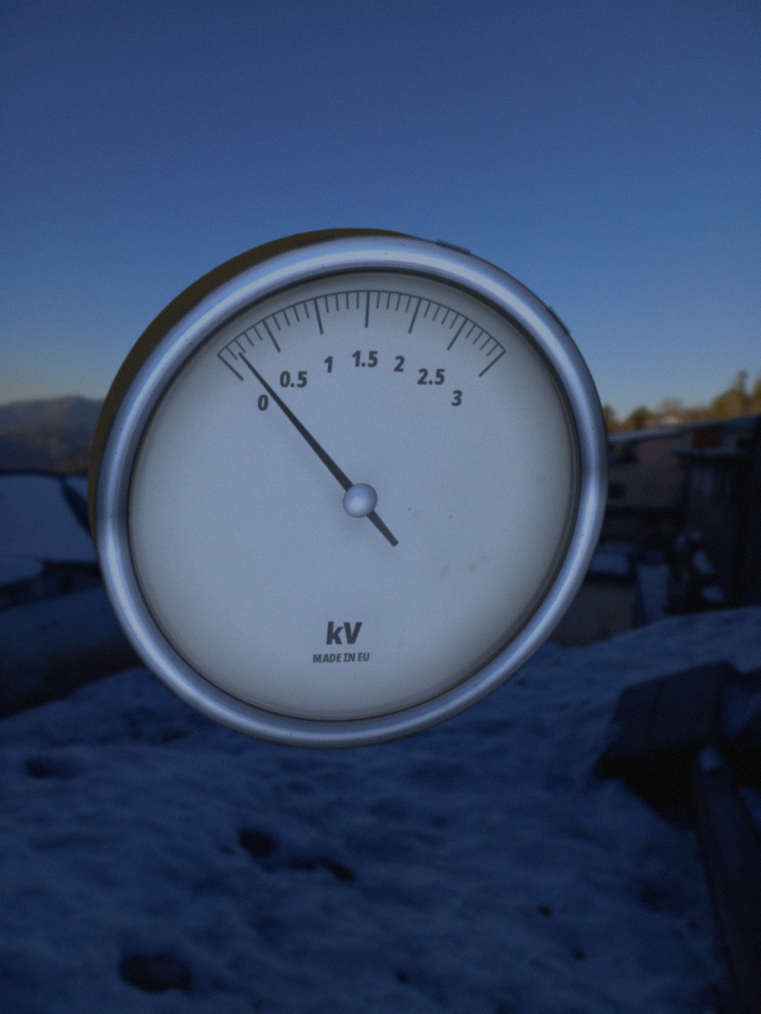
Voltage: 0.15; kV
